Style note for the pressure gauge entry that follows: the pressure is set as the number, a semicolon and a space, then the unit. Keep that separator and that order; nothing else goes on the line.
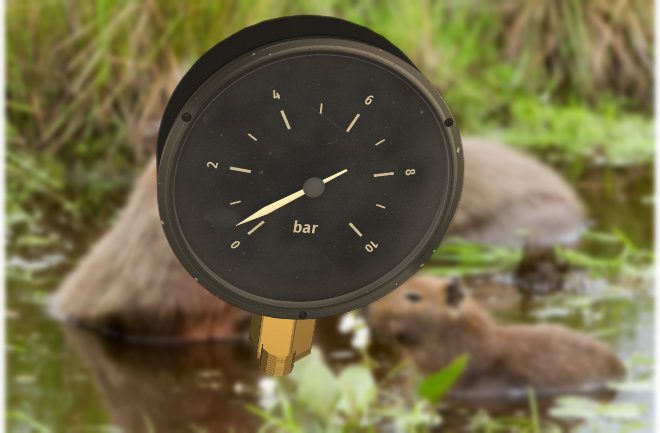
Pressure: 0.5; bar
